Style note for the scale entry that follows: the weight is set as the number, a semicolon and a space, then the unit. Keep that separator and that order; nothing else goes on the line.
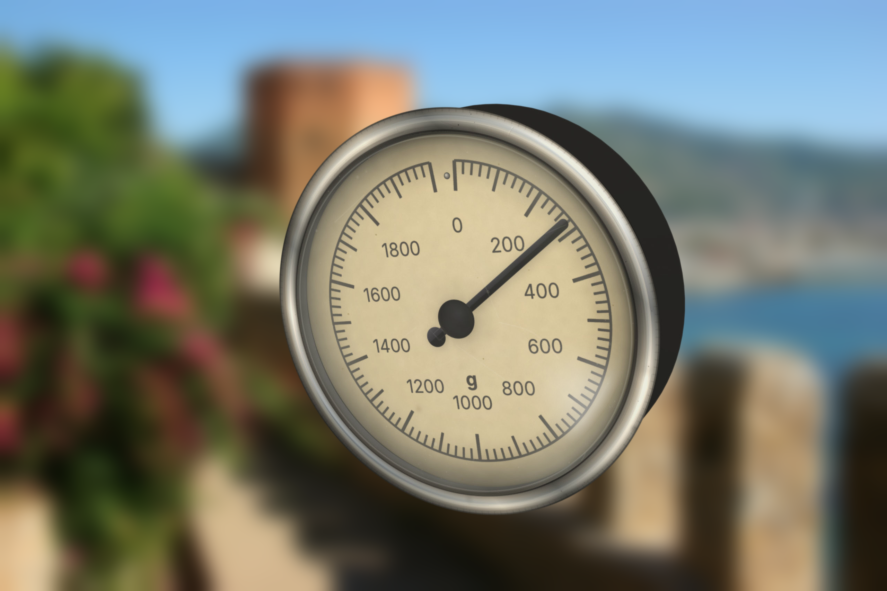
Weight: 280; g
